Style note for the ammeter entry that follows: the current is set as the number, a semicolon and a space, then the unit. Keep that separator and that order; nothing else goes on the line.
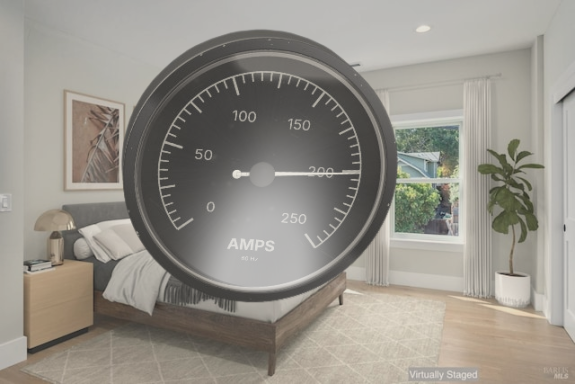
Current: 200; A
